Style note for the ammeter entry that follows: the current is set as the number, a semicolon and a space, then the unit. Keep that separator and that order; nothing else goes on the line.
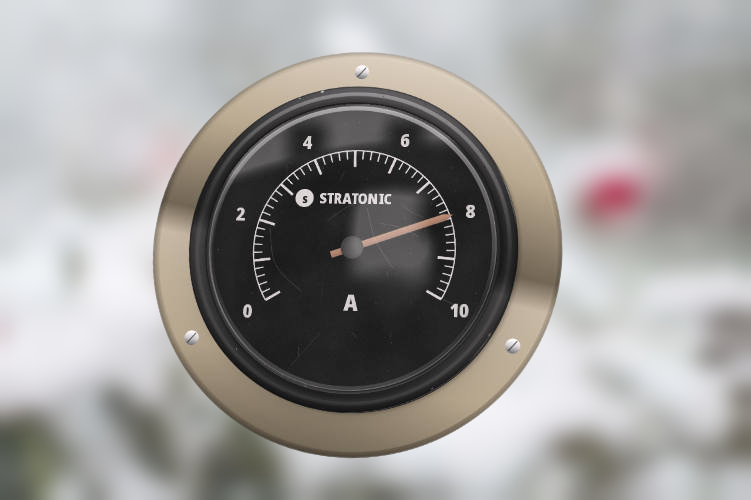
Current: 8; A
